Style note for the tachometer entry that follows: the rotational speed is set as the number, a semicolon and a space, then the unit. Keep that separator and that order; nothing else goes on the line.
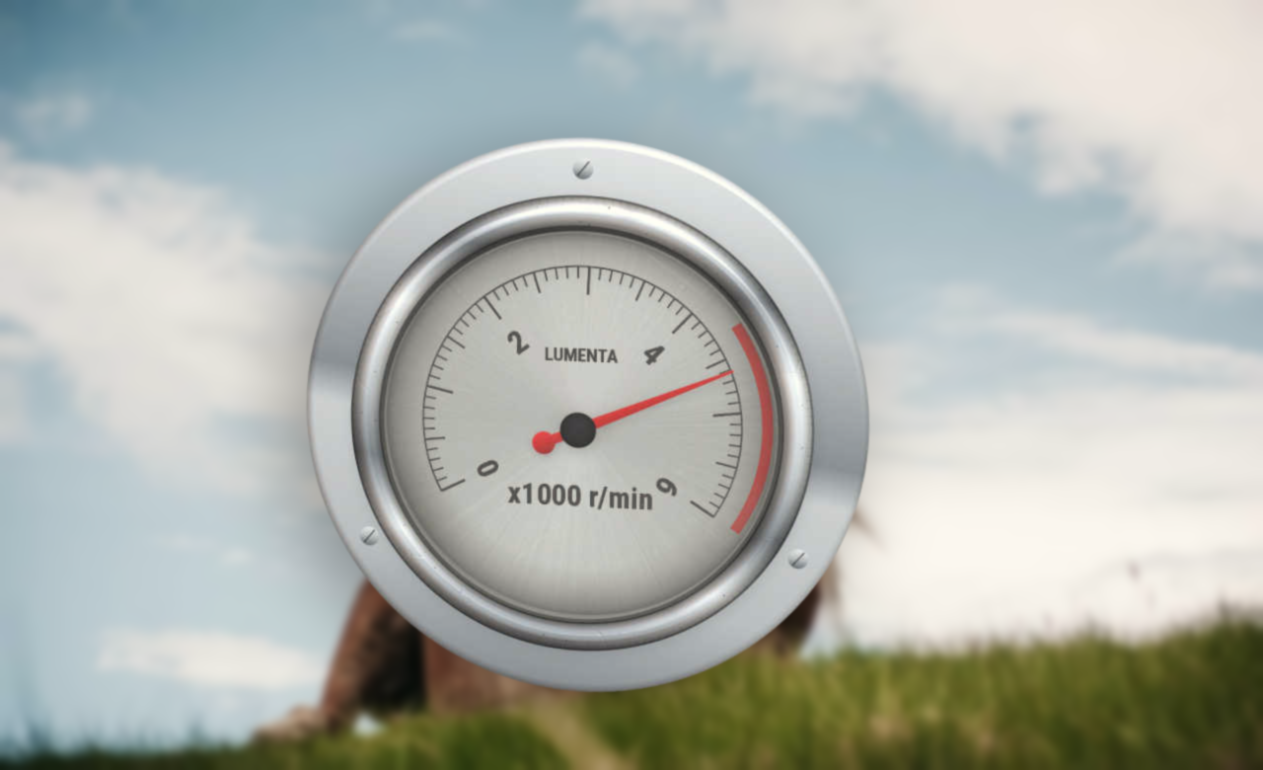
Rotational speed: 4600; rpm
